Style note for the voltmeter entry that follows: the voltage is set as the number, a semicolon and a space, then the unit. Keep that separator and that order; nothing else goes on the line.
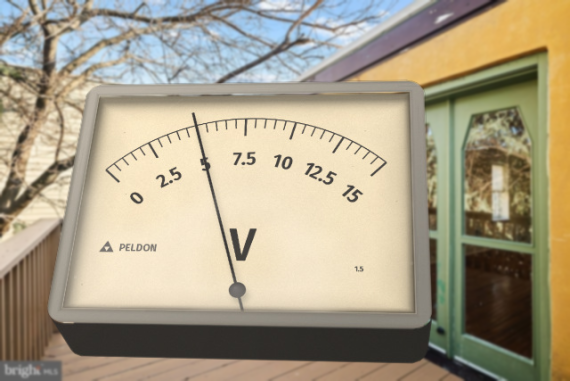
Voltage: 5; V
